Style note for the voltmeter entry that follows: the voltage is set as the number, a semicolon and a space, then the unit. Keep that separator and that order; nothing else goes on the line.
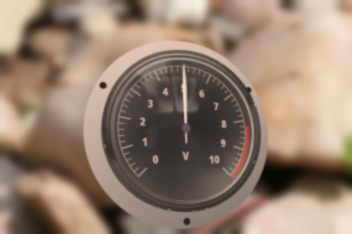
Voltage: 5; V
